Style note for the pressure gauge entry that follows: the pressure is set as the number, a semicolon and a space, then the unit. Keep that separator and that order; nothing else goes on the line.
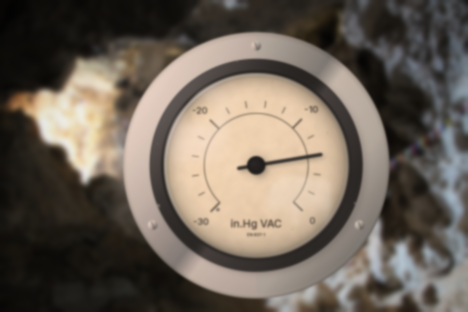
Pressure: -6; inHg
